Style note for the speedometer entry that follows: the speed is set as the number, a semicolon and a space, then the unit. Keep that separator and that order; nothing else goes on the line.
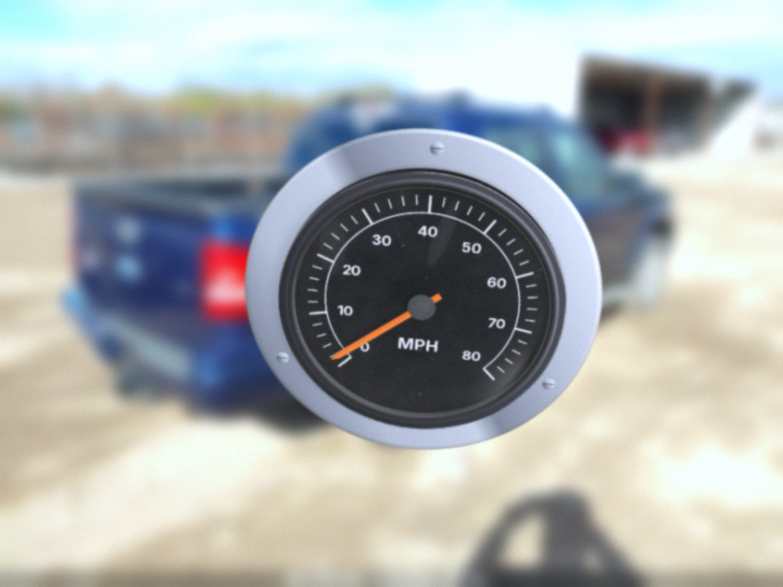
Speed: 2; mph
